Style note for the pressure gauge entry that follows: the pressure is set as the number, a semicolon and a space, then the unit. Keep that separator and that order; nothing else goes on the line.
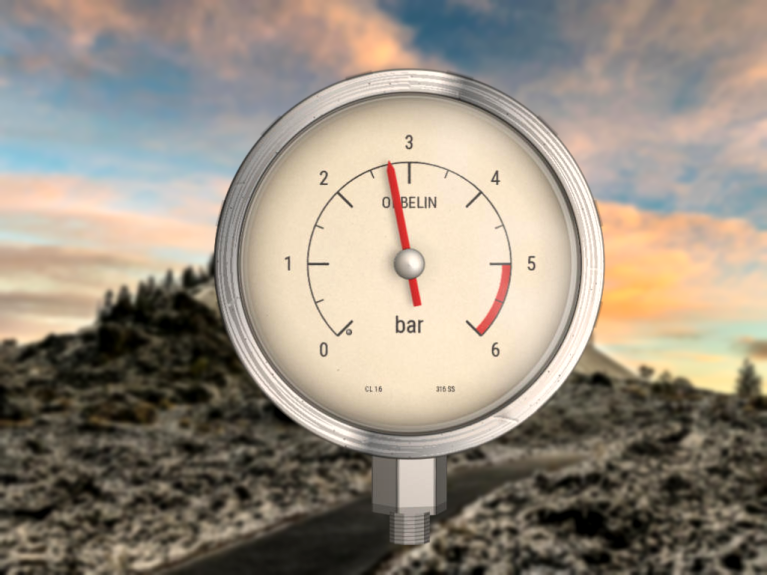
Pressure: 2.75; bar
